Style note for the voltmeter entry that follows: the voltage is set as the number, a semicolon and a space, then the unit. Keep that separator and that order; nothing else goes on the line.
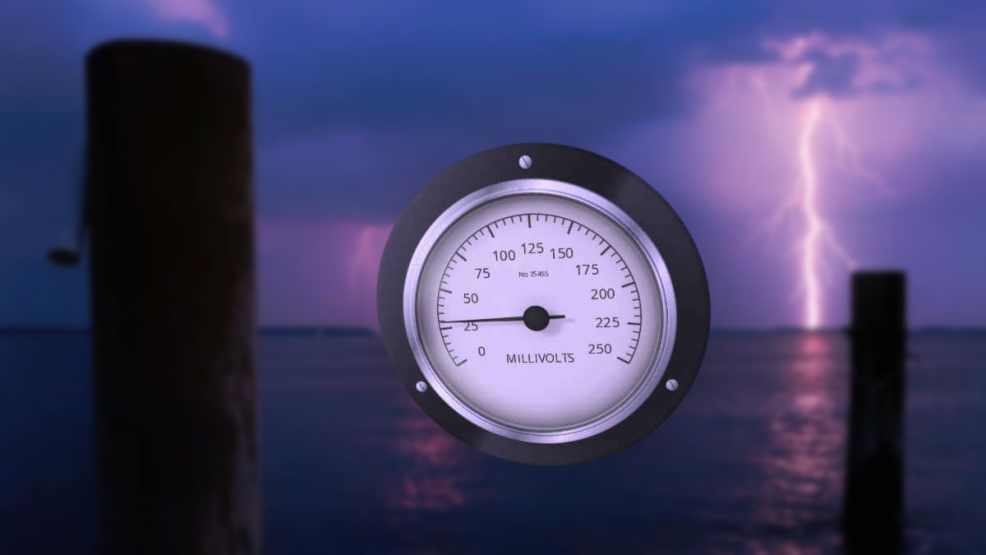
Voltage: 30; mV
